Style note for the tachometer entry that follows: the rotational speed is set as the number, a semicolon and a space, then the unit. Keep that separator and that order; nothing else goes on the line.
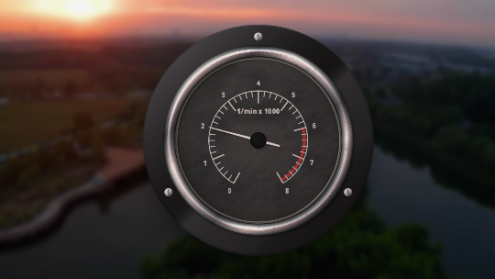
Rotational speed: 2000; rpm
